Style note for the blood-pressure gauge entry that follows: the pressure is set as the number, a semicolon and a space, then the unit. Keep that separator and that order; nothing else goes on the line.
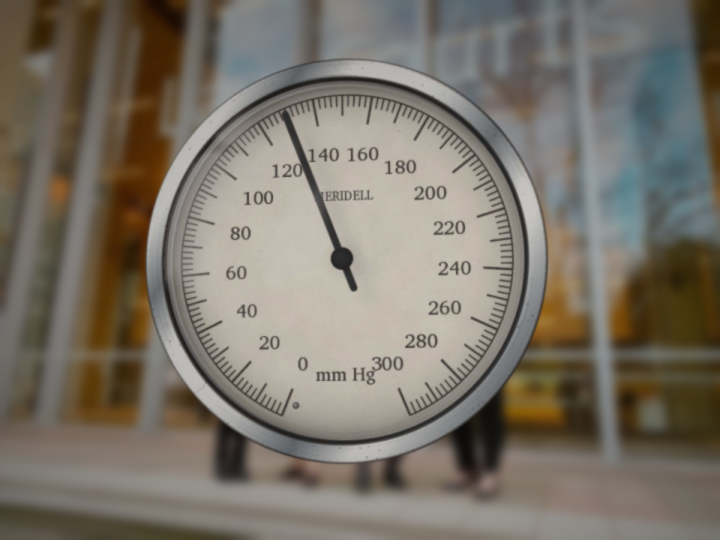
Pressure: 130; mmHg
